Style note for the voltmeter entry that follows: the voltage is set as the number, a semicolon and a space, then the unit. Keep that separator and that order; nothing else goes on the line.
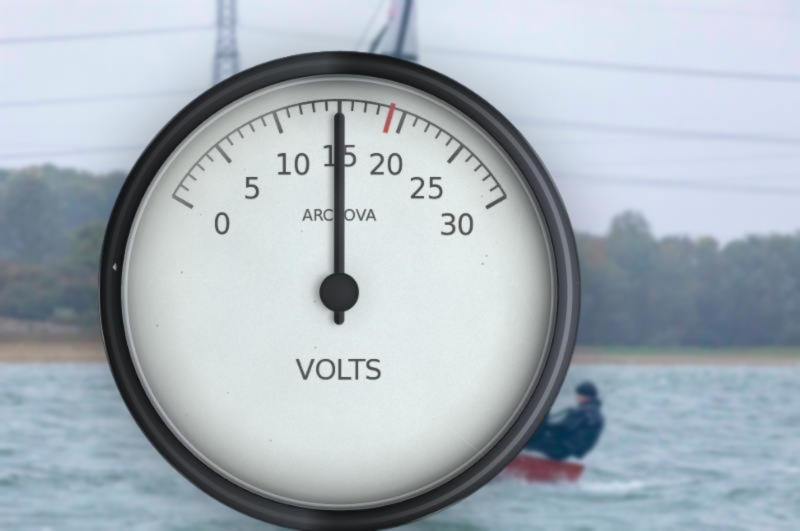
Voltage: 15; V
